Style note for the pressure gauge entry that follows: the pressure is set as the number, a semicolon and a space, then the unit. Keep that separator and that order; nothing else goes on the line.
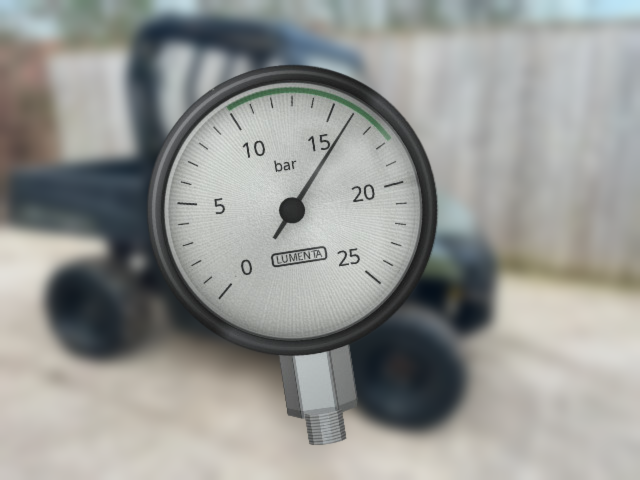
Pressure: 16; bar
